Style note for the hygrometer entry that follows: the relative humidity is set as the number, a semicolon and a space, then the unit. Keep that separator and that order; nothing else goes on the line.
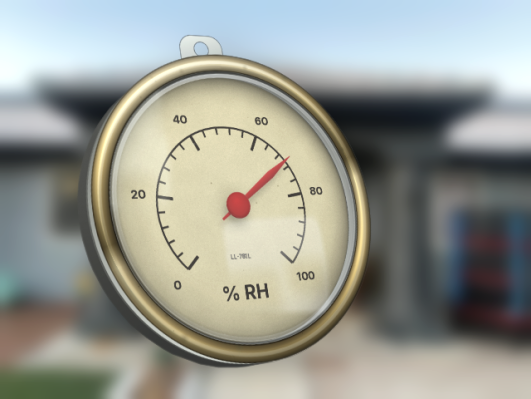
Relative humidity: 70; %
